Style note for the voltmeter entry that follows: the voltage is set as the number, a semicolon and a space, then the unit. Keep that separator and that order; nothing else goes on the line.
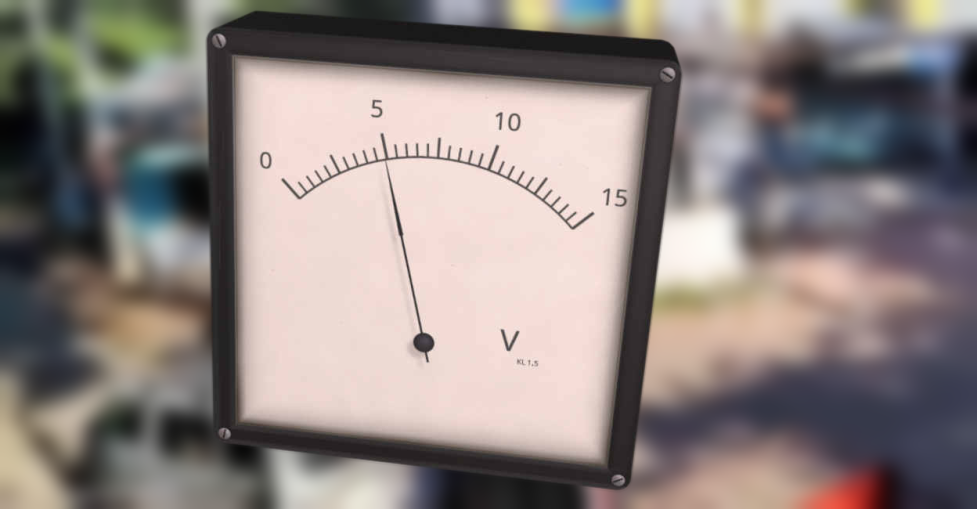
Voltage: 5; V
